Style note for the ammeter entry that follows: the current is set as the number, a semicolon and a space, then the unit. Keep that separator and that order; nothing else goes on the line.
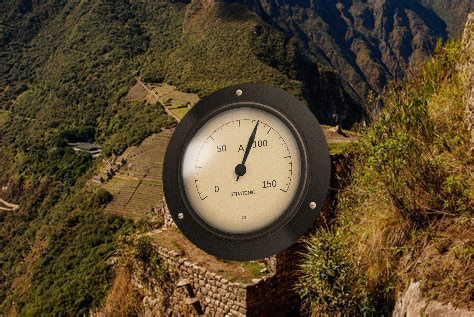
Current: 90; A
